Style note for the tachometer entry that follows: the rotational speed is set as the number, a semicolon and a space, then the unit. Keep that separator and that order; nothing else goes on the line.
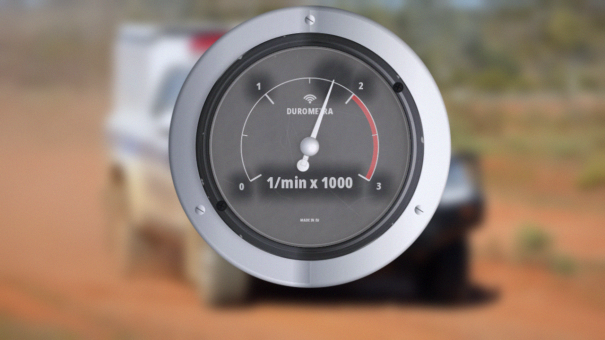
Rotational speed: 1750; rpm
